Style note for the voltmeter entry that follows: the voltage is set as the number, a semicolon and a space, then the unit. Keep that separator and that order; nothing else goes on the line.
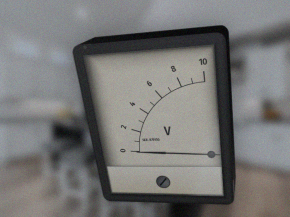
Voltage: 0; V
